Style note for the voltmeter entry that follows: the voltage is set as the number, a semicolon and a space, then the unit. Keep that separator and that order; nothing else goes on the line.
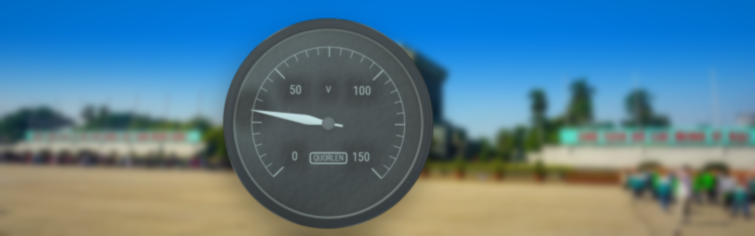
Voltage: 30; V
